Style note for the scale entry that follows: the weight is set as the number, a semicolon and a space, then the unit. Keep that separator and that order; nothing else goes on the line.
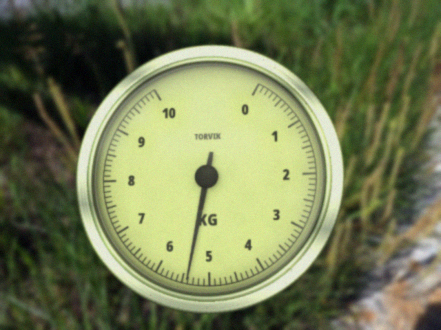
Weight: 5.4; kg
